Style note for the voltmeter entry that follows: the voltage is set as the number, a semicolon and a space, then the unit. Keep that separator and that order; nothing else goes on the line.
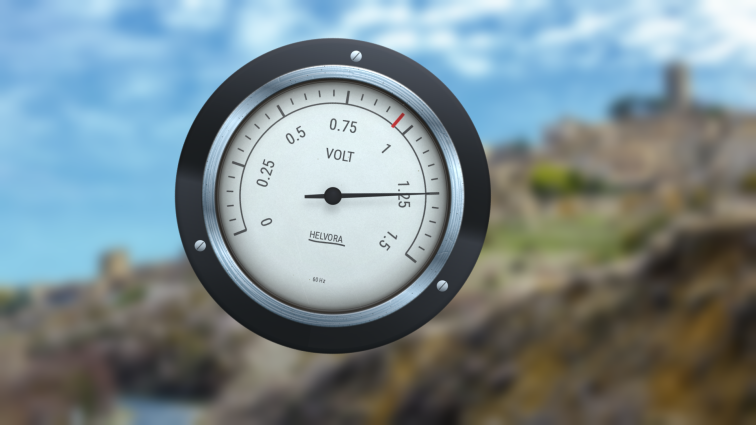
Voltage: 1.25; V
